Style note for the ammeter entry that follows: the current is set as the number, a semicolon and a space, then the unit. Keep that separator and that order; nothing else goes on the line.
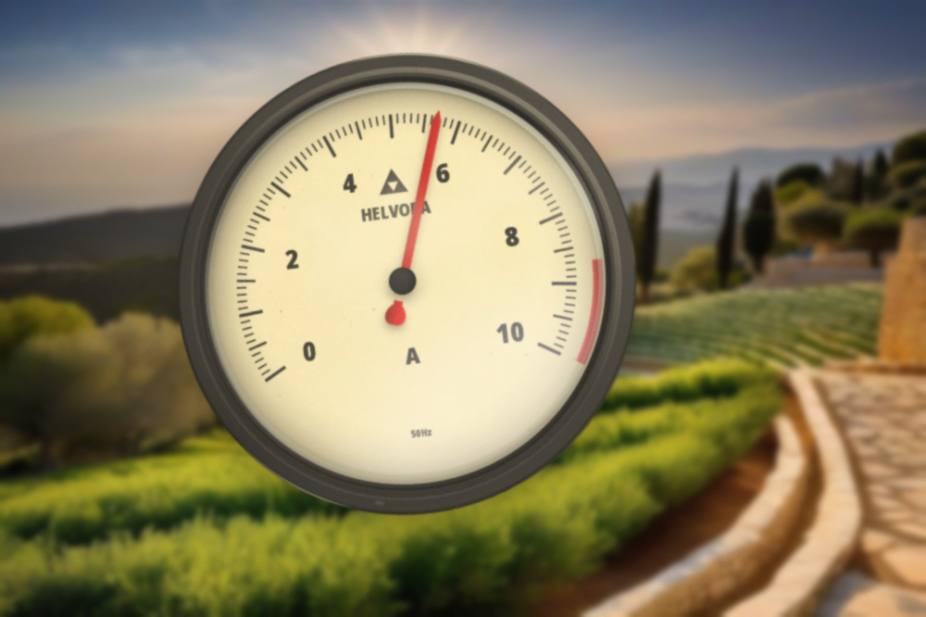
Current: 5.7; A
